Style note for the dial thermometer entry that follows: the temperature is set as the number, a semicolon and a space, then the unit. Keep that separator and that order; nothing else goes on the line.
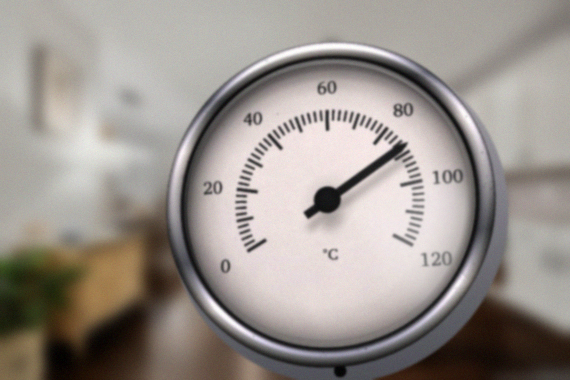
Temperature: 88; °C
